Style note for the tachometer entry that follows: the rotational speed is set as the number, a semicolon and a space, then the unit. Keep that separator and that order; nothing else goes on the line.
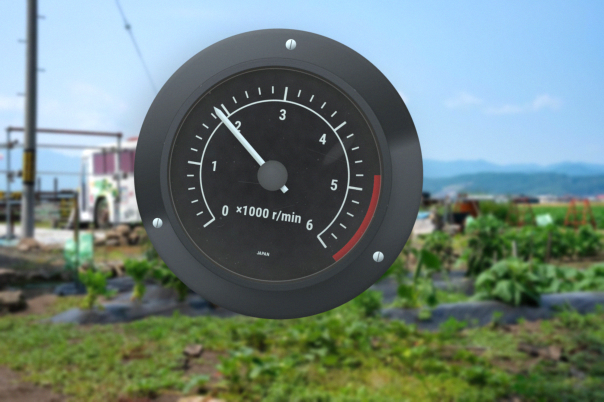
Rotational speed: 1900; rpm
